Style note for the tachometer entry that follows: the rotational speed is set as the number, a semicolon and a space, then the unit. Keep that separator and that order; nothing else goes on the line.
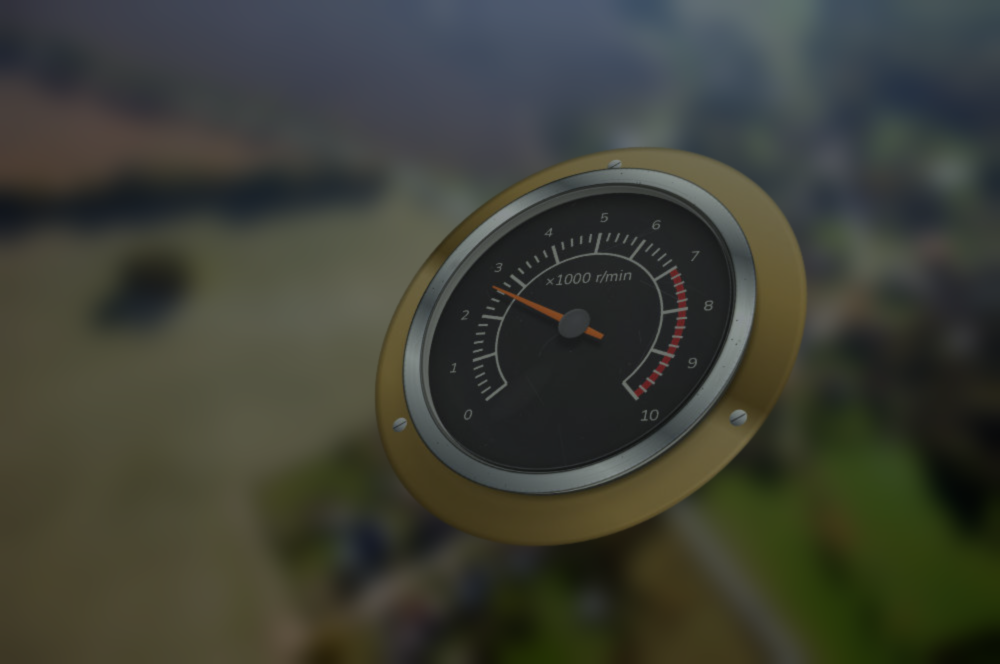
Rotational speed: 2600; rpm
